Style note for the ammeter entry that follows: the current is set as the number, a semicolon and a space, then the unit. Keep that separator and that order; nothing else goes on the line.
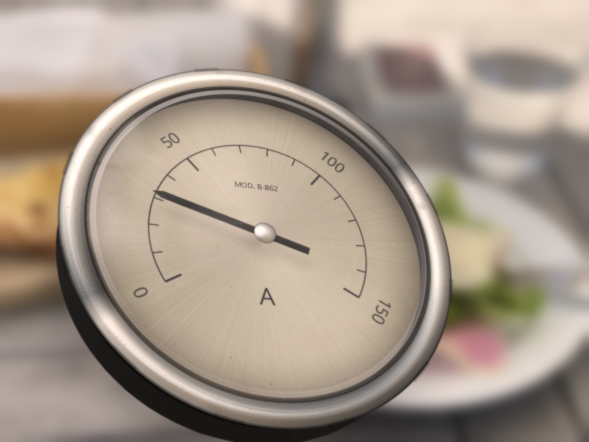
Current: 30; A
